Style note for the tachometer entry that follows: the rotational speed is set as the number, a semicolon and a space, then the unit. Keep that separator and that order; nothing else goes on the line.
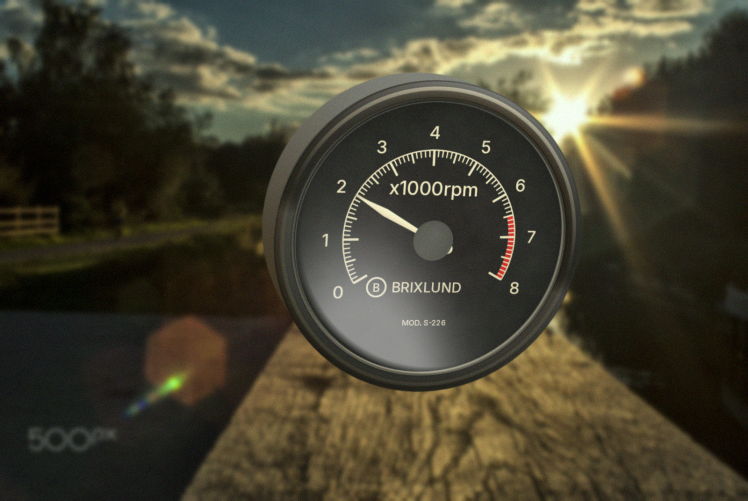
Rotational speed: 2000; rpm
